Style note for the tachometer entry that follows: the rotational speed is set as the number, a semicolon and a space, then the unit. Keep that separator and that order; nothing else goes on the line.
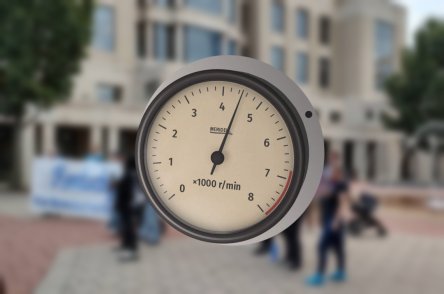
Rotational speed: 4500; rpm
